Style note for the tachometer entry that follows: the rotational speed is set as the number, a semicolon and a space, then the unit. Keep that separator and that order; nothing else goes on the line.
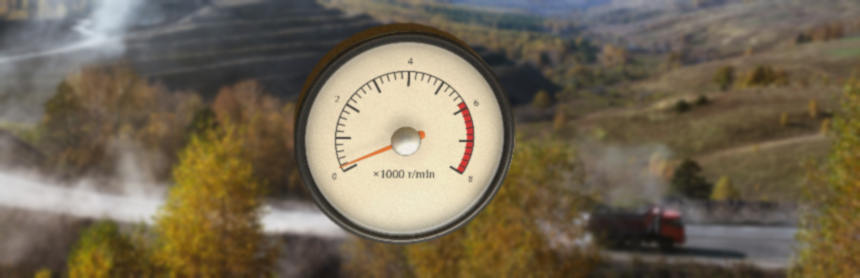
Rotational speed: 200; rpm
